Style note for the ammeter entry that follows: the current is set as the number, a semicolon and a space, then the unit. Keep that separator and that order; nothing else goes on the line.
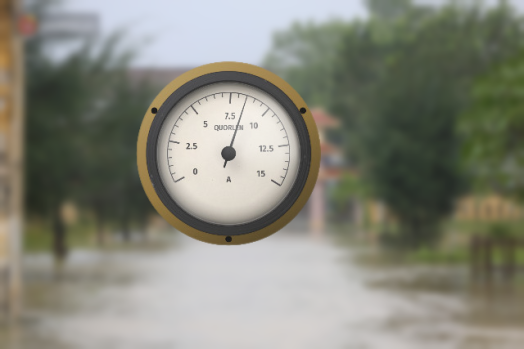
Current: 8.5; A
